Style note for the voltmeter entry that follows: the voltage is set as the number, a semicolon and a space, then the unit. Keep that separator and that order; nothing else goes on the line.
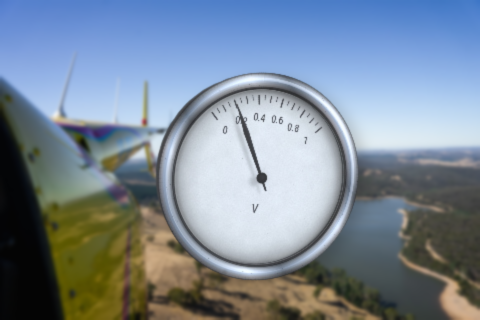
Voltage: 0.2; V
